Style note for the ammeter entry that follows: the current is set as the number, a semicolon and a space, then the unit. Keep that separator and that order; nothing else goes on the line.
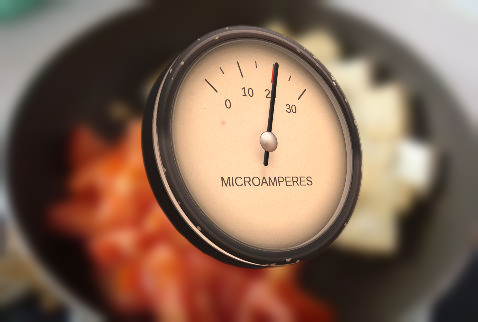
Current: 20; µA
